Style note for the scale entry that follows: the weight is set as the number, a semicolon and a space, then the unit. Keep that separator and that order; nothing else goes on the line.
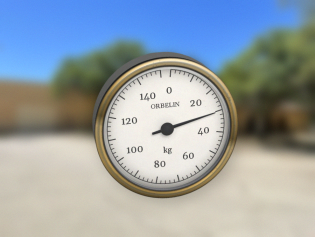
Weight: 30; kg
